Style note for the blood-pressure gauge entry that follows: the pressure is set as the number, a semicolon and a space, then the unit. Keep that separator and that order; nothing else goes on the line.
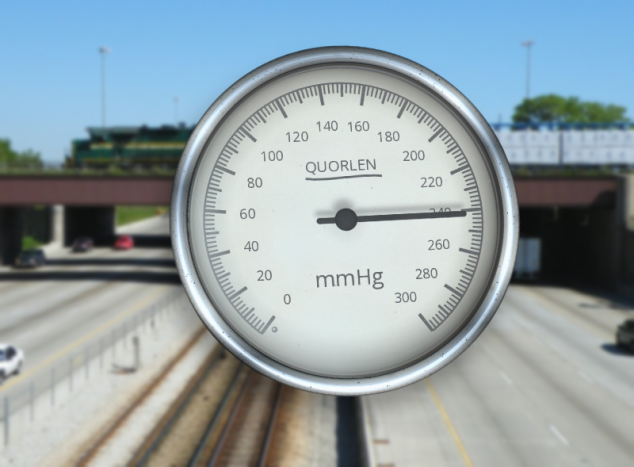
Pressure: 242; mmHg
